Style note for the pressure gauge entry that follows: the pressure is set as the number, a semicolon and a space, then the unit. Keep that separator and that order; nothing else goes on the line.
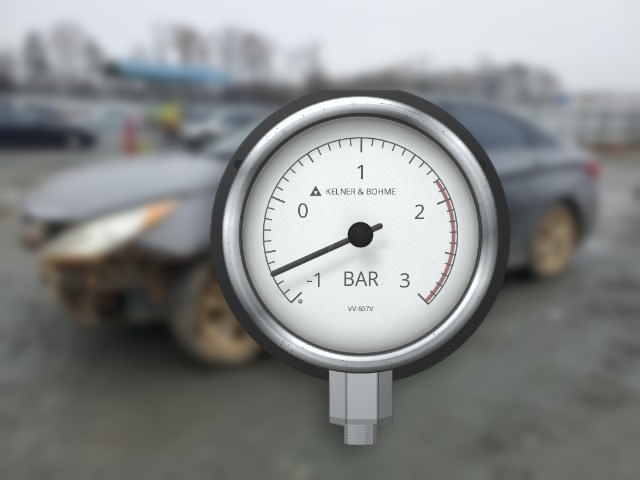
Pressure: -0.7; bar
